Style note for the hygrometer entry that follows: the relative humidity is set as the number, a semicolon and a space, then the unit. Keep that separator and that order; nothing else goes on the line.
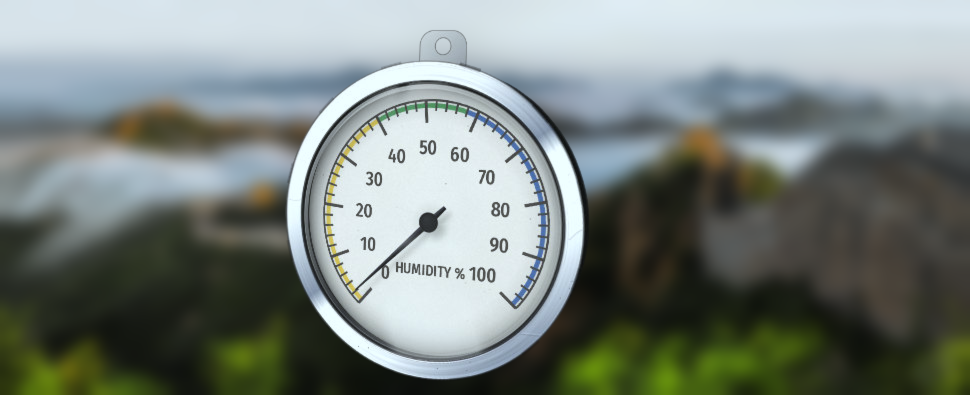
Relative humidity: 2; %
